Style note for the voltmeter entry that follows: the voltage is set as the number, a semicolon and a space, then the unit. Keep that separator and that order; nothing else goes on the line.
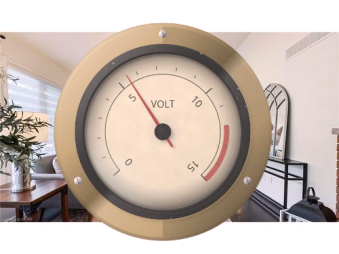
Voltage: 5.5; V
